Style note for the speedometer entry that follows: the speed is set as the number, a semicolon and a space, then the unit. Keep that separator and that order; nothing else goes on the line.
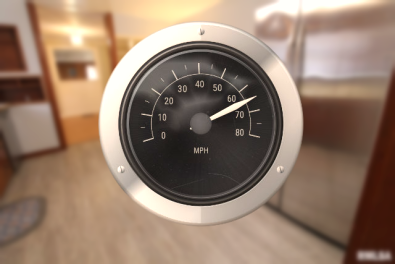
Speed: 65; mph
